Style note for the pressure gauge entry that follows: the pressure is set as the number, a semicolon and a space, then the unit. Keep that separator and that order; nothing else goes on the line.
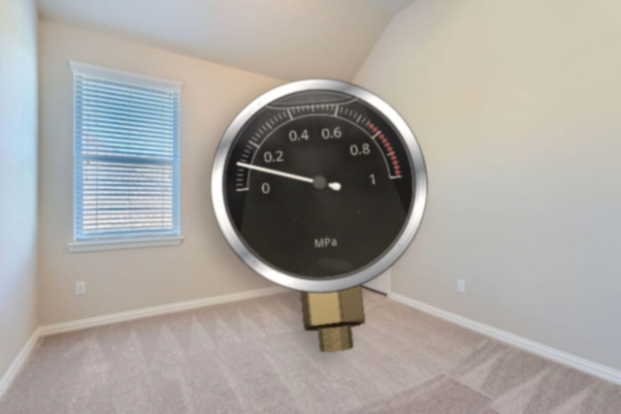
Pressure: 0.1; MPa
